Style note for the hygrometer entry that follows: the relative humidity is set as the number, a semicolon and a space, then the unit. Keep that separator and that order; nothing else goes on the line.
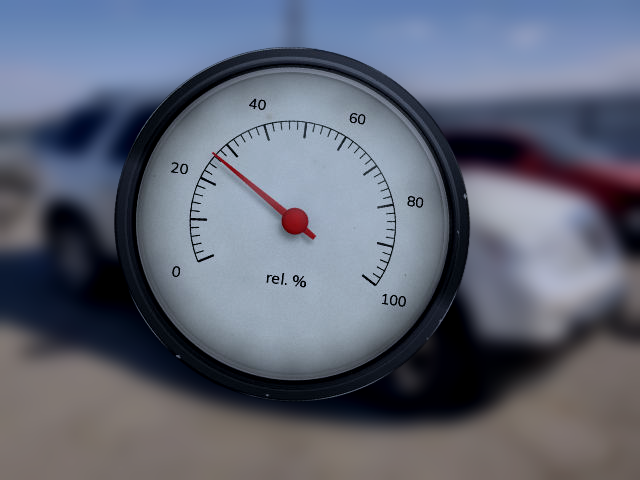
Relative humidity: 26; %
